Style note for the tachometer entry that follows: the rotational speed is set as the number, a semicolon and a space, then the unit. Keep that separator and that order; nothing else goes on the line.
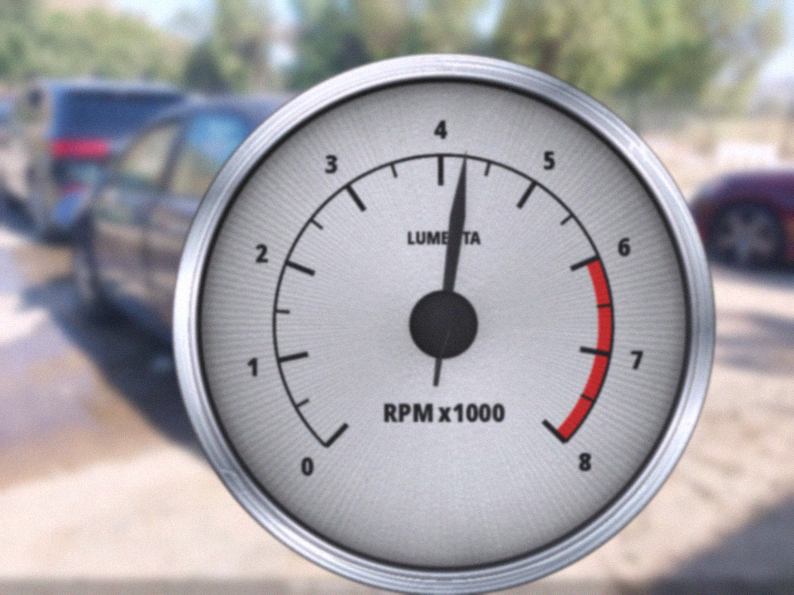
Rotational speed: 4250; rpm
